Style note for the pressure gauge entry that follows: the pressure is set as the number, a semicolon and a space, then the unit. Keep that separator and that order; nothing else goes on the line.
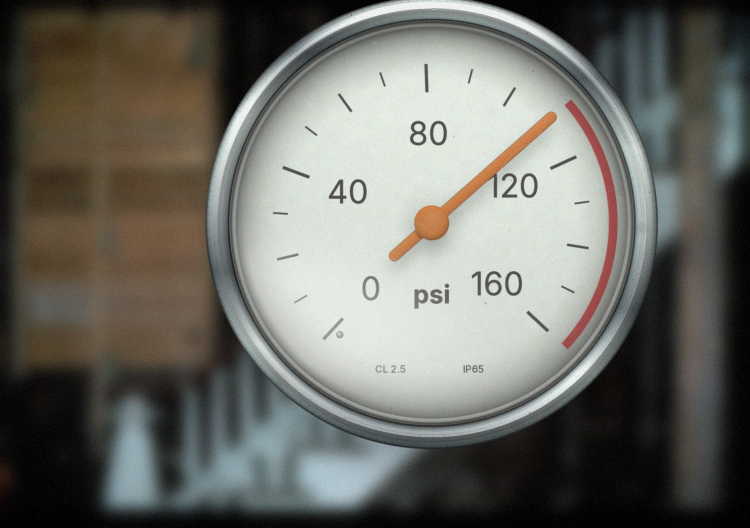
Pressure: 110; psi
